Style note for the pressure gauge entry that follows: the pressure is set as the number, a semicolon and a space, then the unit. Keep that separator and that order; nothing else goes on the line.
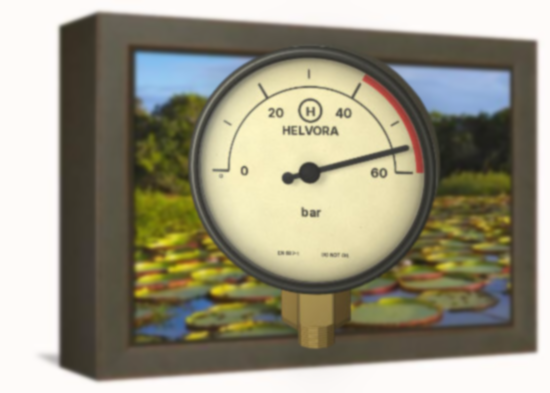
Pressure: 55; bar
